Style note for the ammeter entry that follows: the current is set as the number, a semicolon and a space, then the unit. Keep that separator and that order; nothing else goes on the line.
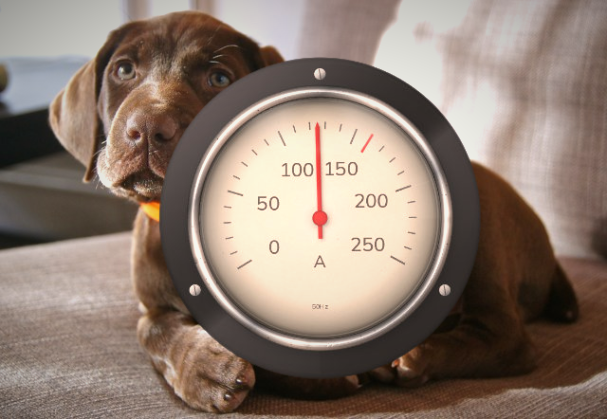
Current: 125; A
